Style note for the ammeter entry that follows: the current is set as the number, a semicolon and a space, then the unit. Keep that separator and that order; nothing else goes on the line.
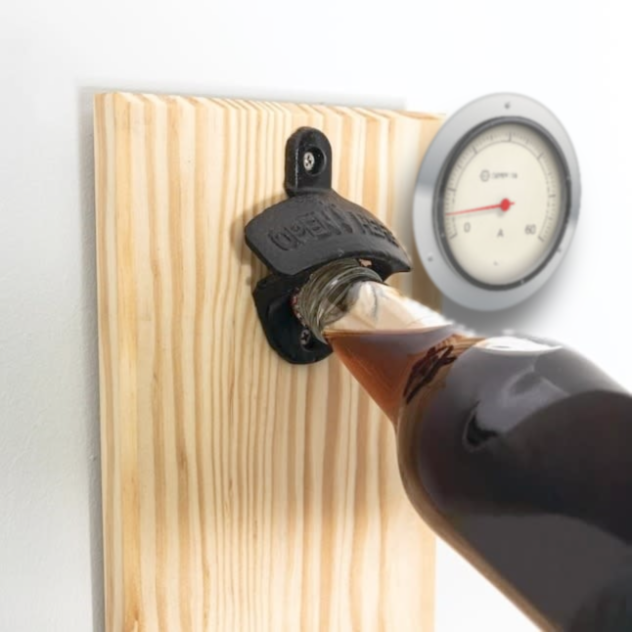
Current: 5; A
